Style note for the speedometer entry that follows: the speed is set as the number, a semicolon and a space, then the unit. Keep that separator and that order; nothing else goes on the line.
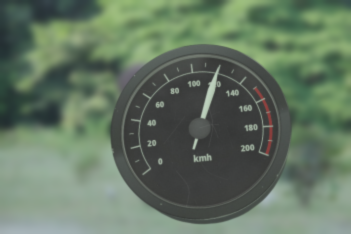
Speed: 120; km/h
